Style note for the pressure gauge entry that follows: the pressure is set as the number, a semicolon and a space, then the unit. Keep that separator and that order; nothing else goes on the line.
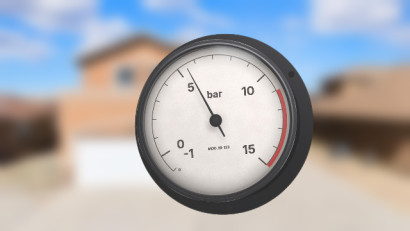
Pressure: 5.5; bar
